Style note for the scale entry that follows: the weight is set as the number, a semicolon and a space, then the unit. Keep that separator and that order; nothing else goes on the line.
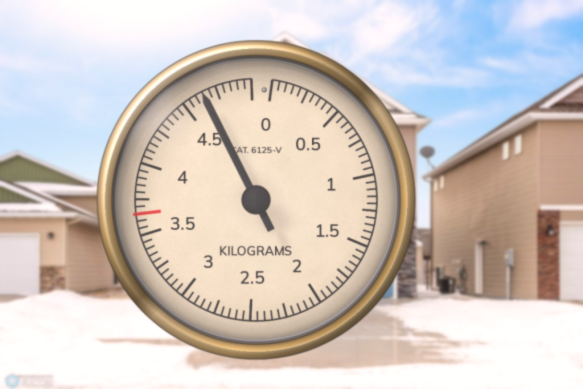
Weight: 4.65; kg
